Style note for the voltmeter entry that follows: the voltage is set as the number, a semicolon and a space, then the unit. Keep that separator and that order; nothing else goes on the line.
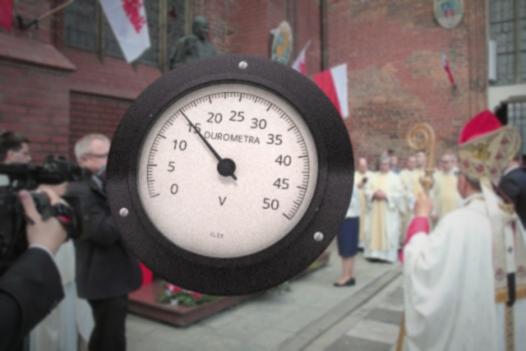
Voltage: 15; V
